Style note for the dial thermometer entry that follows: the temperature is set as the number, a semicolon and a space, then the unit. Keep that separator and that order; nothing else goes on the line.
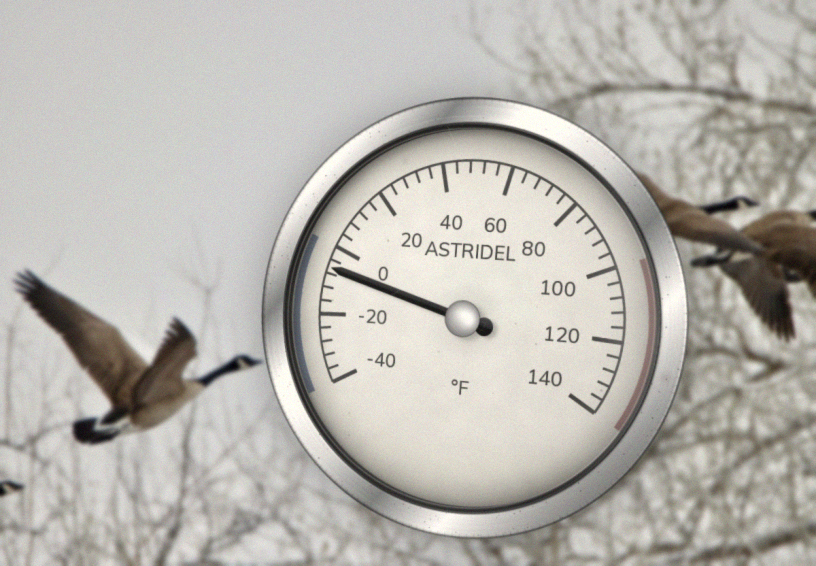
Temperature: -6; °F
